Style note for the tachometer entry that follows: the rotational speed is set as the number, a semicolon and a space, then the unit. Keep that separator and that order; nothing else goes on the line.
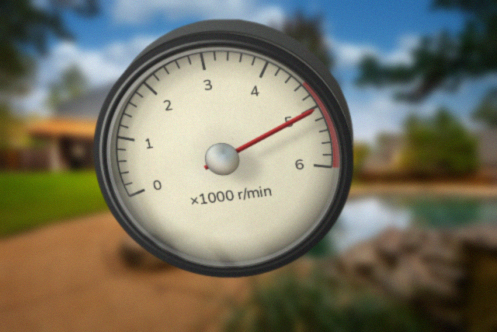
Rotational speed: 5000; rpm
